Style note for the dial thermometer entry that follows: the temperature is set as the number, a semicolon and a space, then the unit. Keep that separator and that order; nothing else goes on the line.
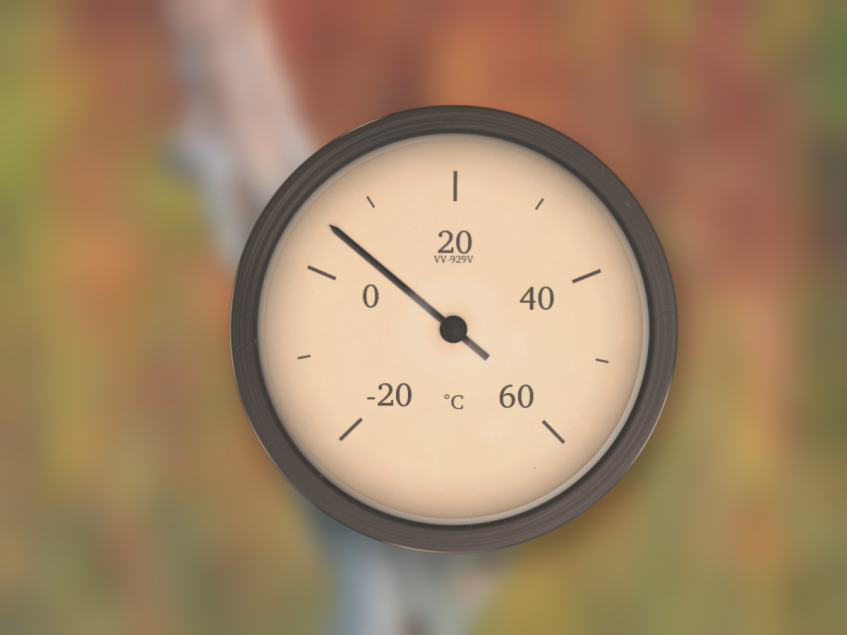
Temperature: 5; °C
